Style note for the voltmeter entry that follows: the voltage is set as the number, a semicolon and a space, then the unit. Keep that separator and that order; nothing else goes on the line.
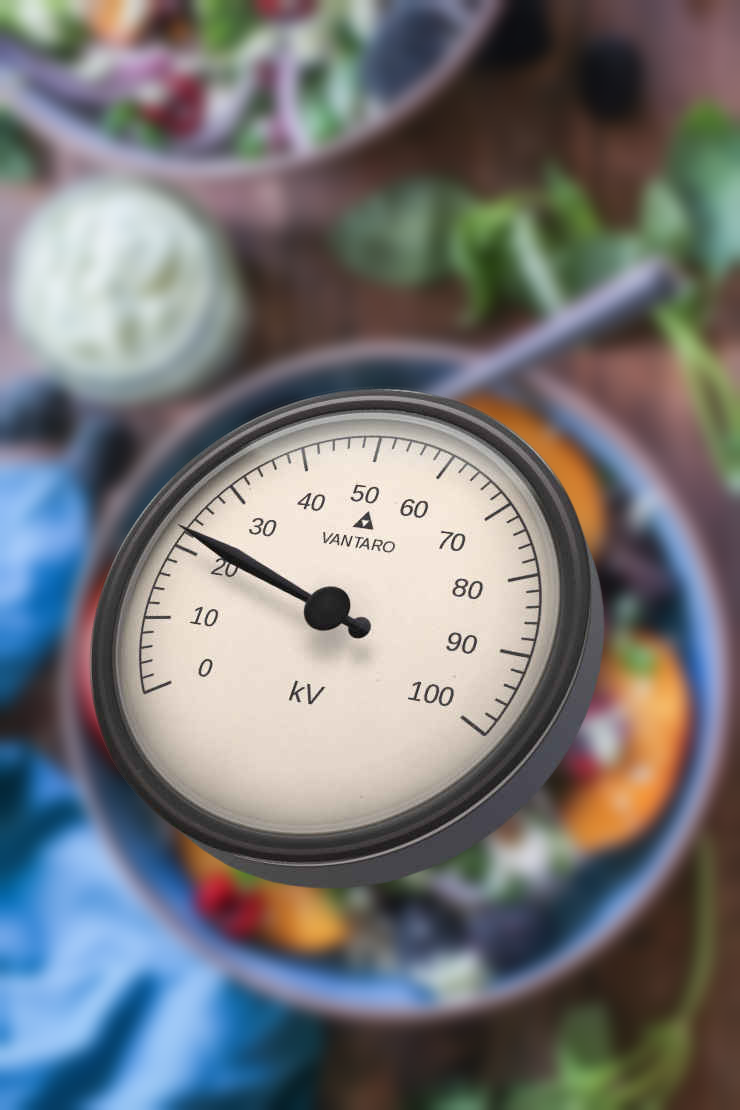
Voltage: 22; kV
